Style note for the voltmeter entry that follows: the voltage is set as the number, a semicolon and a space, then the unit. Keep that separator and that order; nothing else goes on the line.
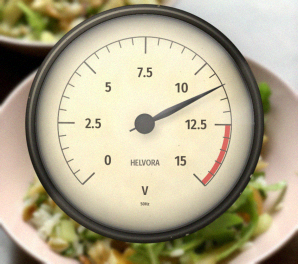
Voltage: 11; V
